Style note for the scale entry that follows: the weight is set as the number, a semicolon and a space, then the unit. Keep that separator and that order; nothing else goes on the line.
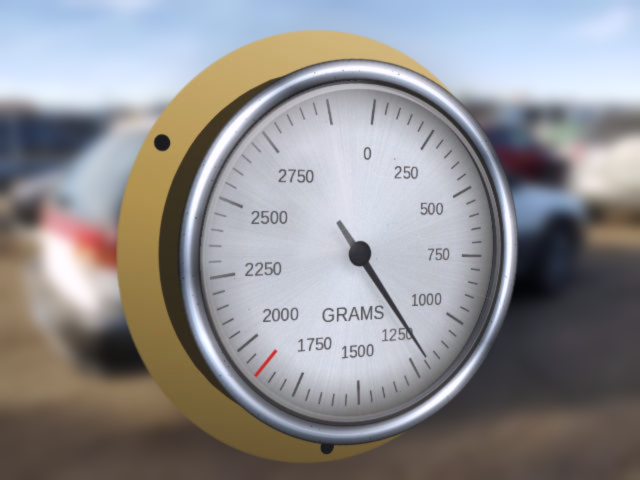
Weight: 1200; g
